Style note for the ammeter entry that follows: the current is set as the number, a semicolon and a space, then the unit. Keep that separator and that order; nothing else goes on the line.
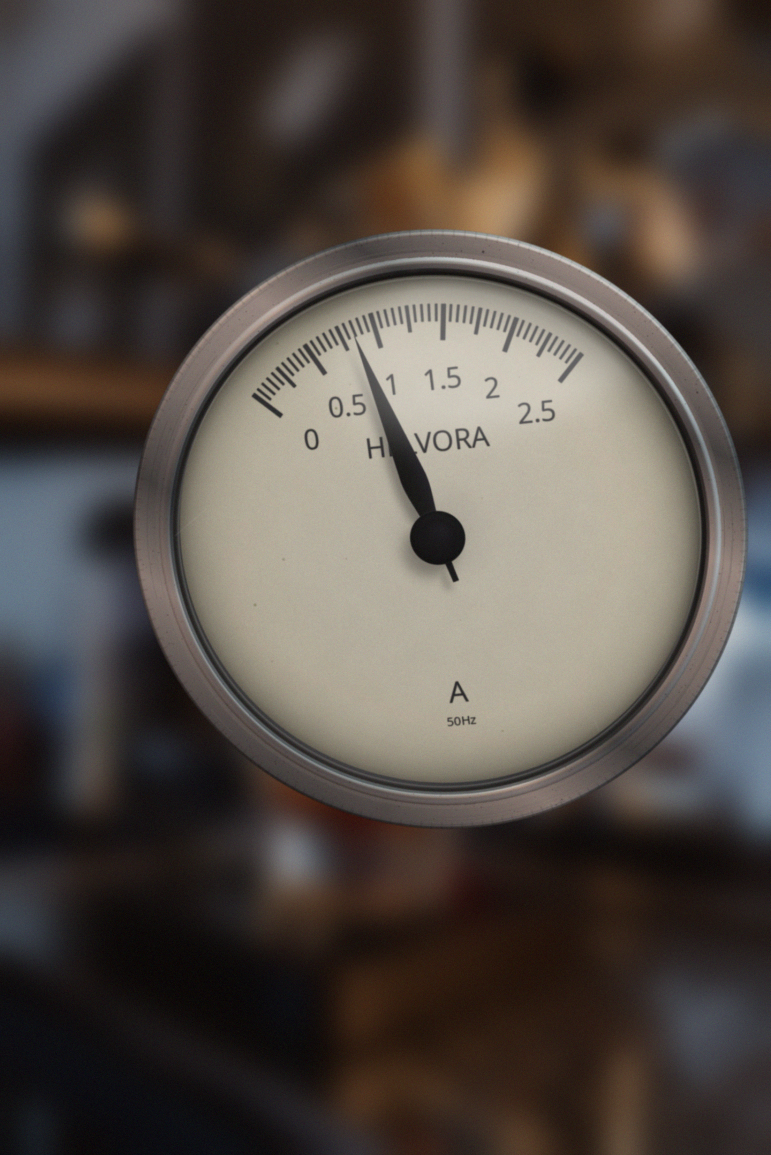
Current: 0.85; A
